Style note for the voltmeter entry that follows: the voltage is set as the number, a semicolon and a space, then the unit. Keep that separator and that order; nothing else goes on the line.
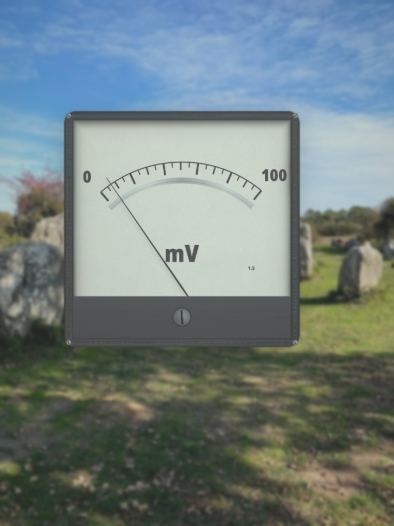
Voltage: 7.5; mV
